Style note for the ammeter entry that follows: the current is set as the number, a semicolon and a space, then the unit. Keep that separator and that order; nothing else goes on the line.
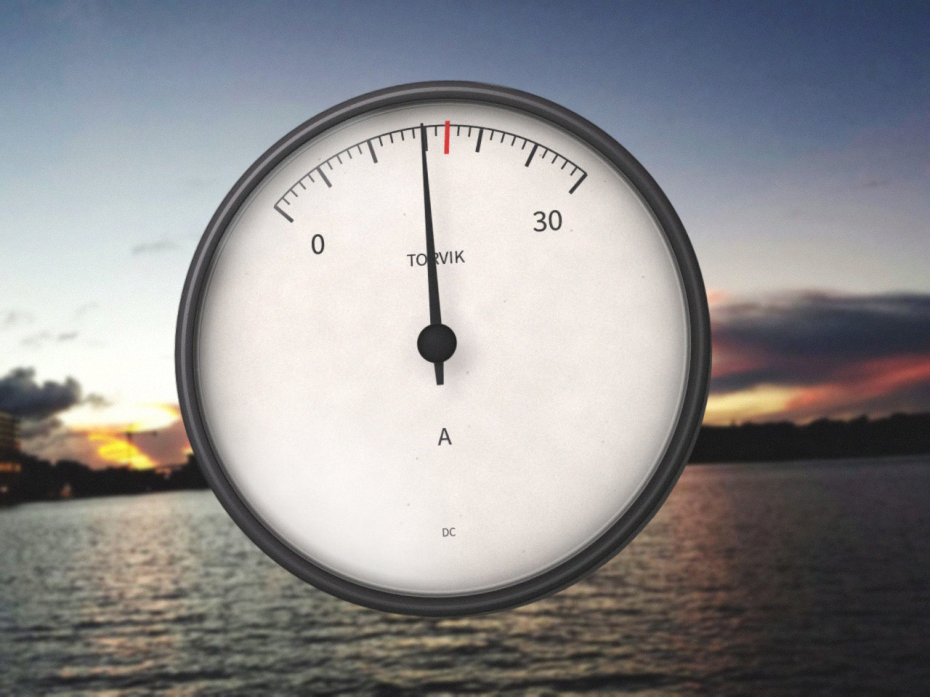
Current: 15; A
